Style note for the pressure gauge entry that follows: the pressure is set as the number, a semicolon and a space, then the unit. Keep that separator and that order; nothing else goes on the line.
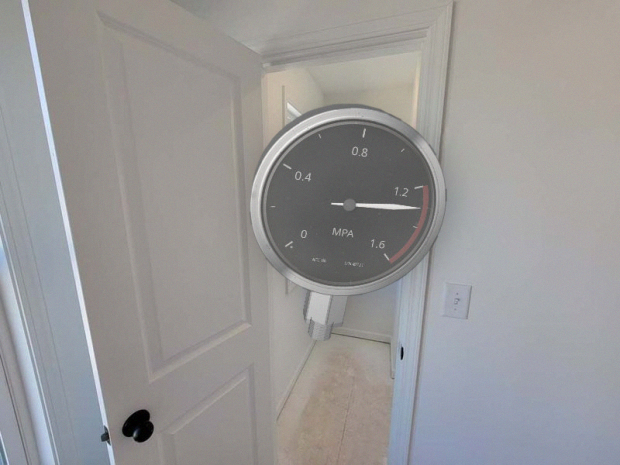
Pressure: 1.3; MPa
